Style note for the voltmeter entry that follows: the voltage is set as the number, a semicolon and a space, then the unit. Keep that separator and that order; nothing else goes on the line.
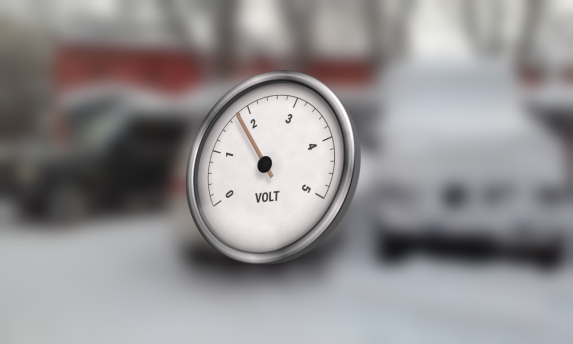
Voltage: 1.8; V
